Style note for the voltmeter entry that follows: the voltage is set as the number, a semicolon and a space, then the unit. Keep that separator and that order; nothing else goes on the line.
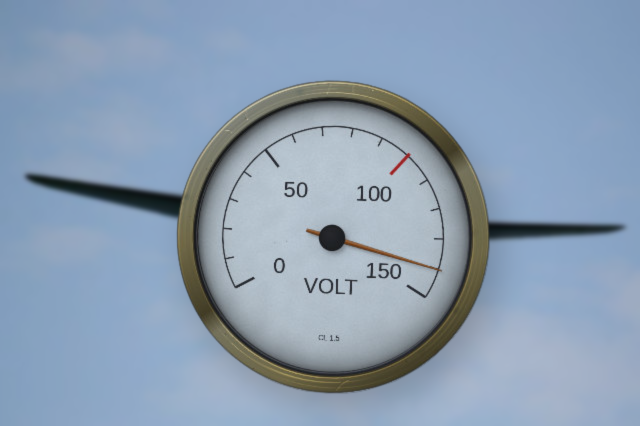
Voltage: 140; V
